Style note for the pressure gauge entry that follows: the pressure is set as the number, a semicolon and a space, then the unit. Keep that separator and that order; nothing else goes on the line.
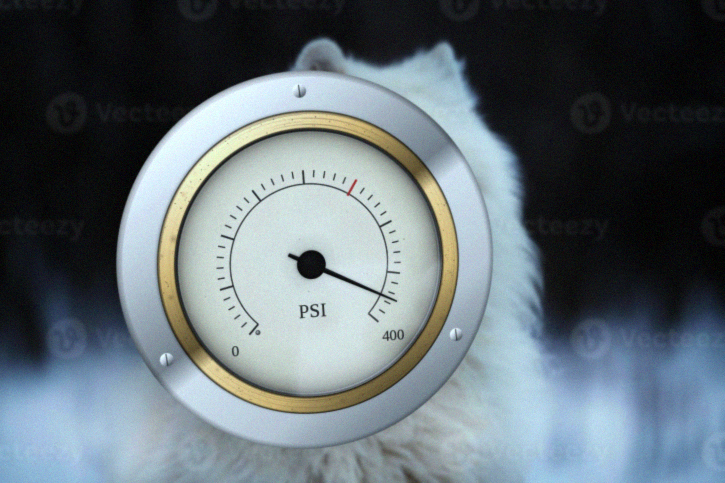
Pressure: 375; psi
